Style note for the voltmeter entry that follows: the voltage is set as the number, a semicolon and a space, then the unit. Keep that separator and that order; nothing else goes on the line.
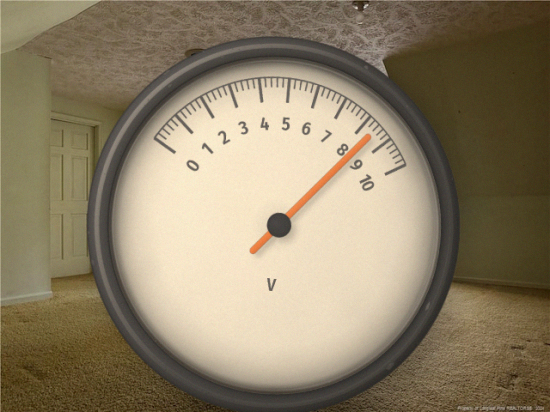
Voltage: 8.4; V
